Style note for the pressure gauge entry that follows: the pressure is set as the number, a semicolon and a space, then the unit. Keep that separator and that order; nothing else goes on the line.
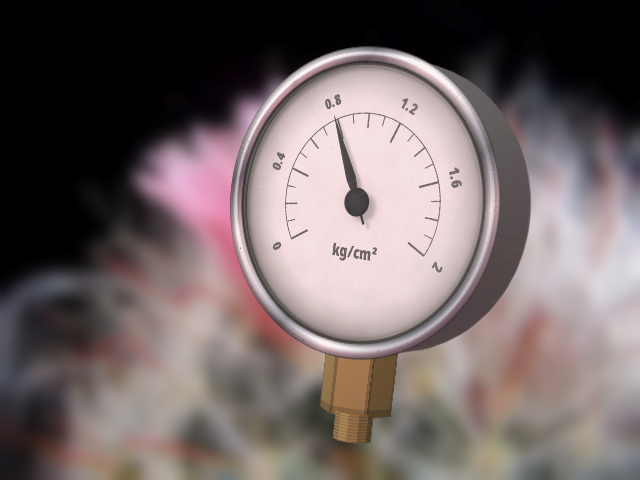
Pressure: 0.8; kg/cm²
